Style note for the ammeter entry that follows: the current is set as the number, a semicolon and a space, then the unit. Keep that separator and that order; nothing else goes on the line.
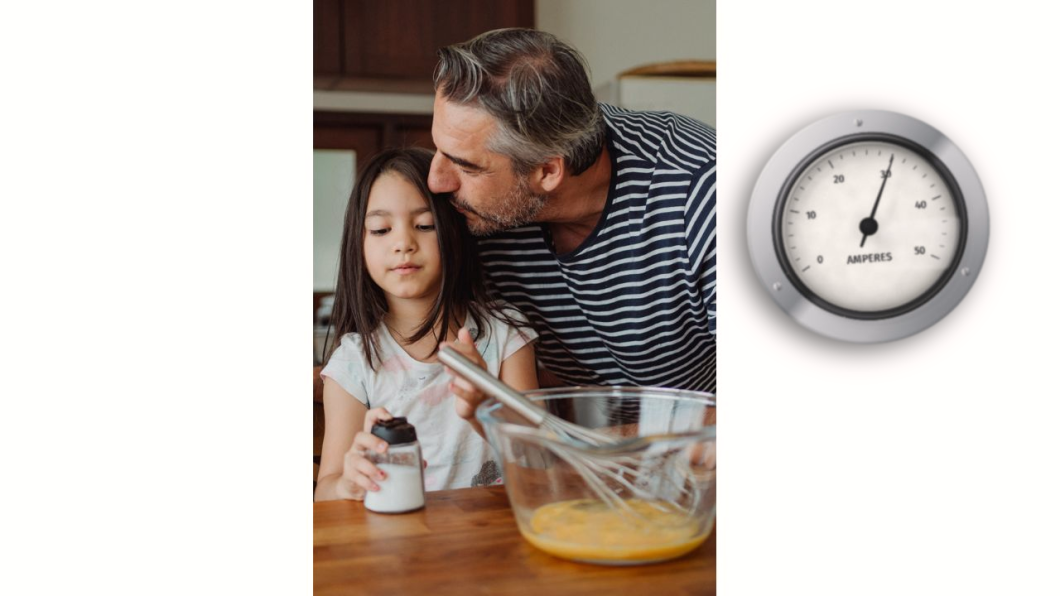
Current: 30; A
